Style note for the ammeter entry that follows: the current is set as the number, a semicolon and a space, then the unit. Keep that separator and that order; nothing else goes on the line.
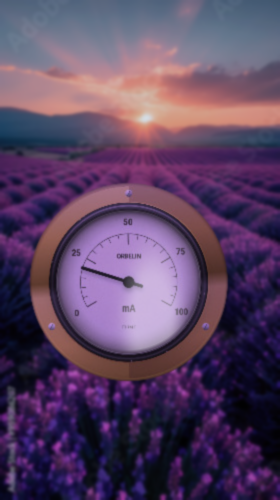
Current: 20; mA
